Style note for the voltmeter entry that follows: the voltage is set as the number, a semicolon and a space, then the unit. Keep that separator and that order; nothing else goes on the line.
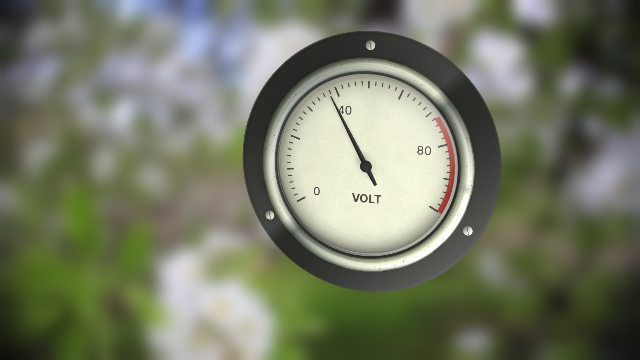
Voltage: 38; V
